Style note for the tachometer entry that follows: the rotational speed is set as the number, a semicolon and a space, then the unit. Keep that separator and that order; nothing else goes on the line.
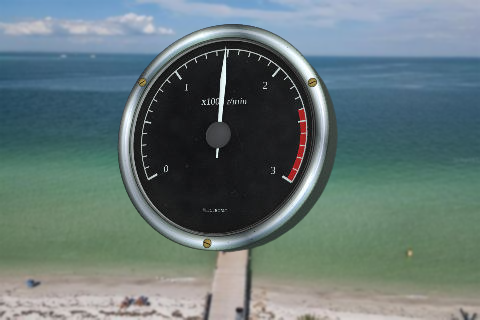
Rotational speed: 1500; rpm
